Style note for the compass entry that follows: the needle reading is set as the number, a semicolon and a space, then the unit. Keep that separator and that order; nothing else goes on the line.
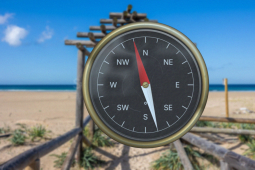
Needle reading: 345; °
